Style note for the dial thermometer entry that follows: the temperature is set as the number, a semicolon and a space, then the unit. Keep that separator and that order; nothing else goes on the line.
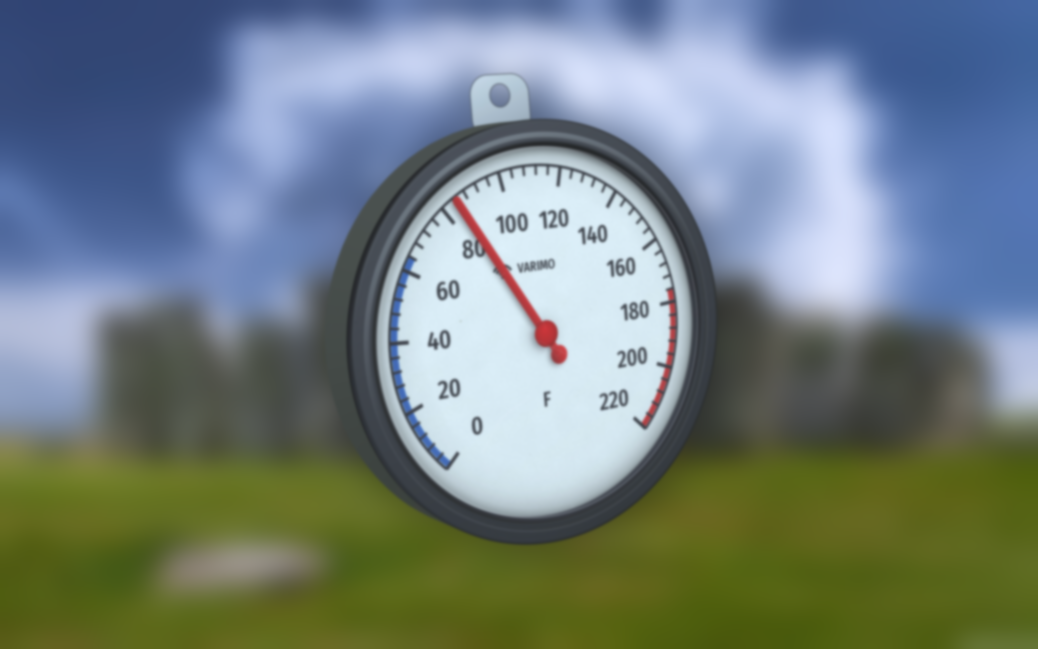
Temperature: 84; °F
